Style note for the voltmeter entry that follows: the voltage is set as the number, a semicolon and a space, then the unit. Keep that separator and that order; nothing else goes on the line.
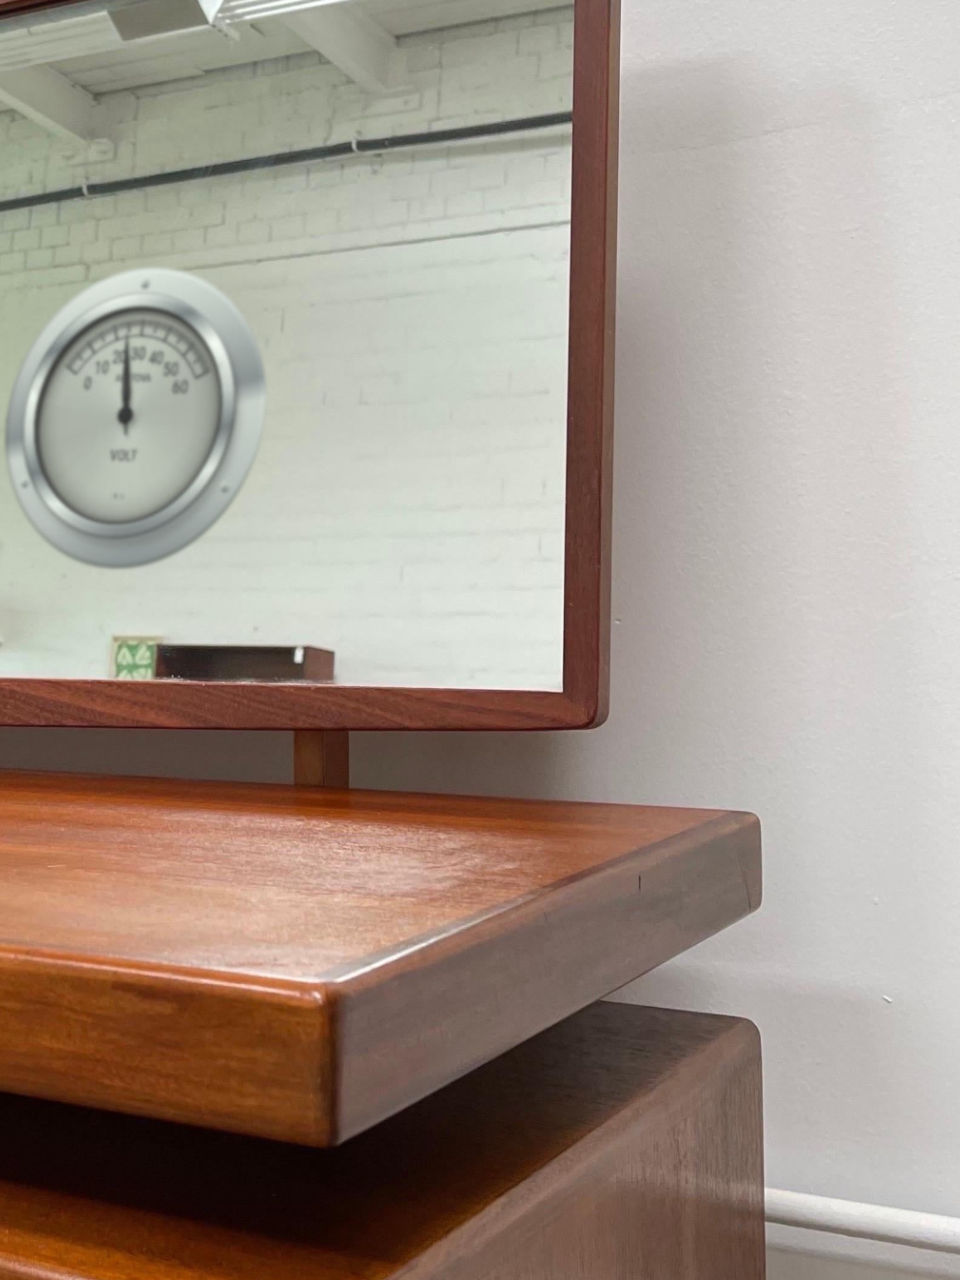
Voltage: 25; V
